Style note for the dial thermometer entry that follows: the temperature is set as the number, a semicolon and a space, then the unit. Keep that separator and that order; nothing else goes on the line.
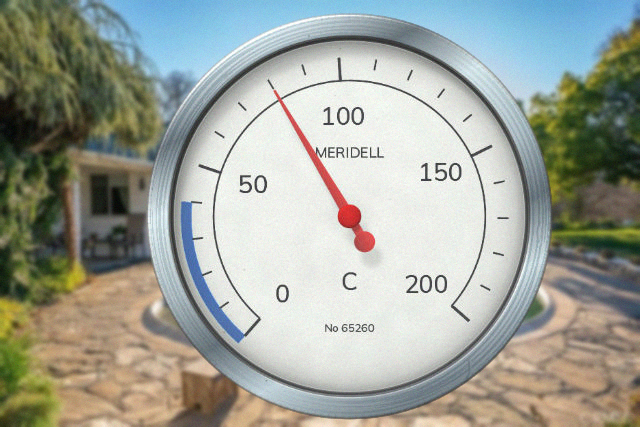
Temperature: 80; °C
